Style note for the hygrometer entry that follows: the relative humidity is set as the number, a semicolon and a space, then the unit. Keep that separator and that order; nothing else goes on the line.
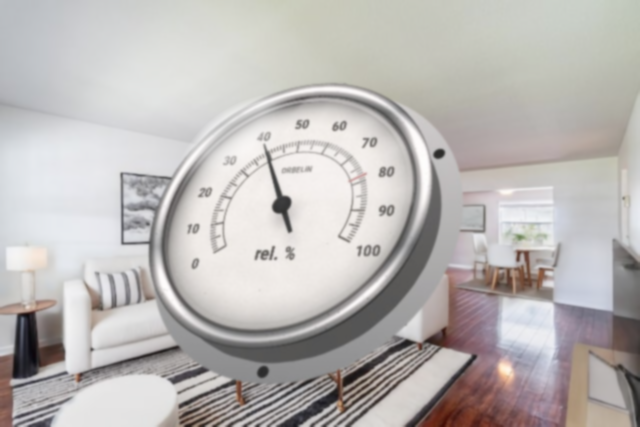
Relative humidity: 40; %
